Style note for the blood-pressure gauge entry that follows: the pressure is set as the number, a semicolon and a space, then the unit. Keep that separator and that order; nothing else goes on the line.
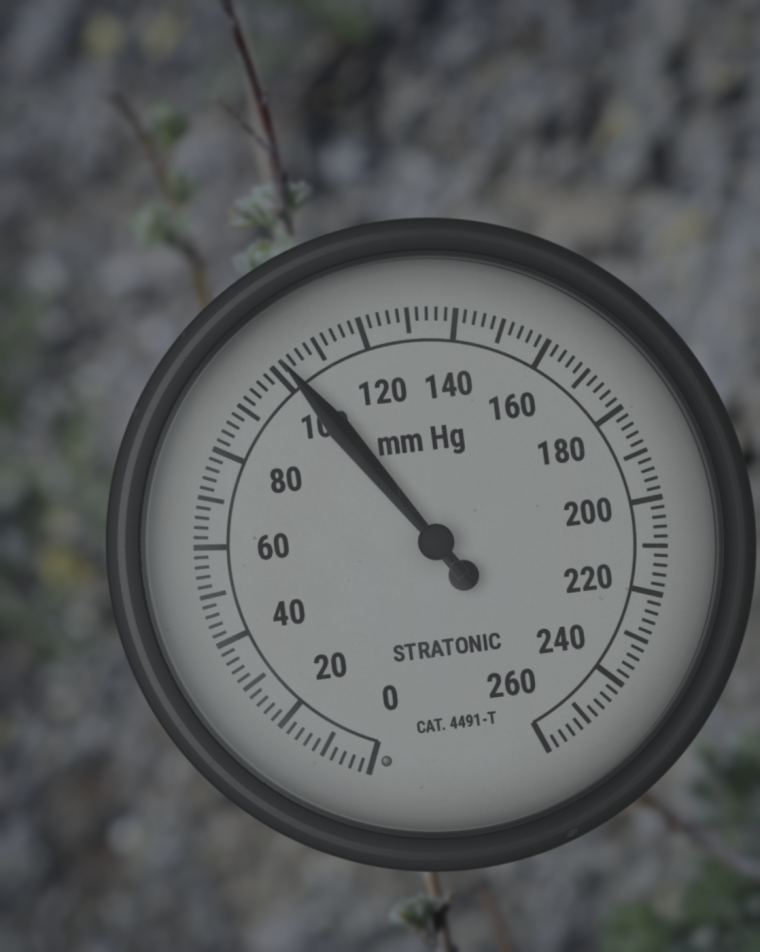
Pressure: 102; mmHg
